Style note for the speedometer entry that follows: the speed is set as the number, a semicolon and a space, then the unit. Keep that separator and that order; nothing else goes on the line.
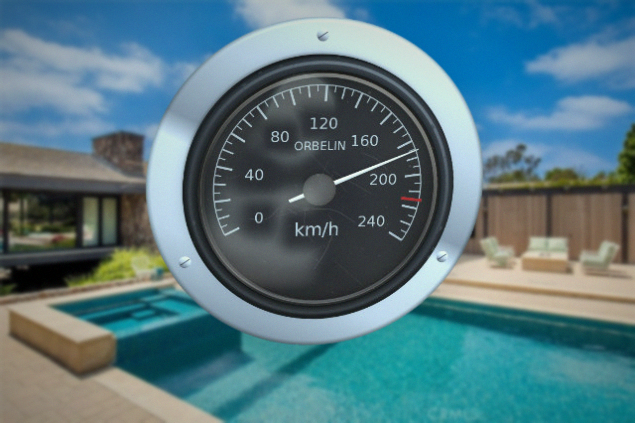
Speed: 185; km/h
